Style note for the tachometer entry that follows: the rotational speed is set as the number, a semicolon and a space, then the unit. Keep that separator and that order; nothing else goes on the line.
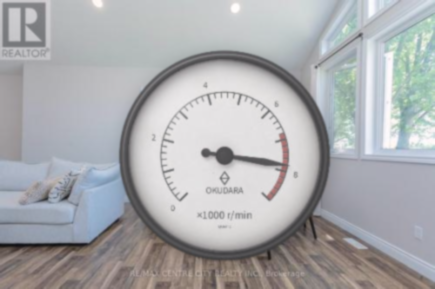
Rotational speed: 7800; rpm
